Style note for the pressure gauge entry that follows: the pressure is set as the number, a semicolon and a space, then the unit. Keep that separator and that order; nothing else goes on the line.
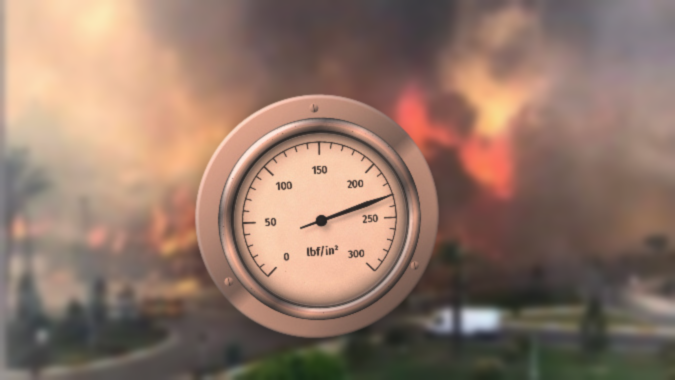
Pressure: 230; psi
